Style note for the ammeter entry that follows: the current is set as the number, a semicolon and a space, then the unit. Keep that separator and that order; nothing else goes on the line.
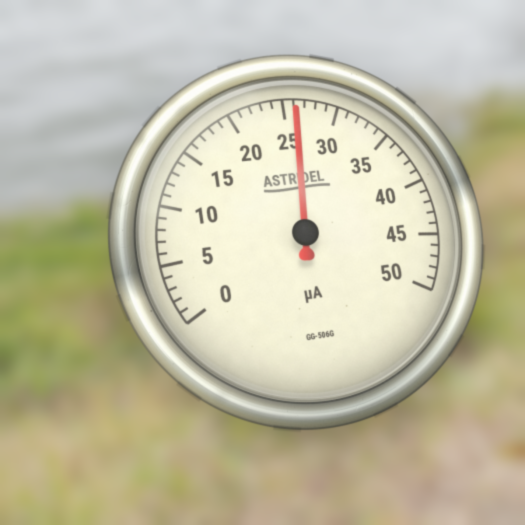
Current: 26; µA
